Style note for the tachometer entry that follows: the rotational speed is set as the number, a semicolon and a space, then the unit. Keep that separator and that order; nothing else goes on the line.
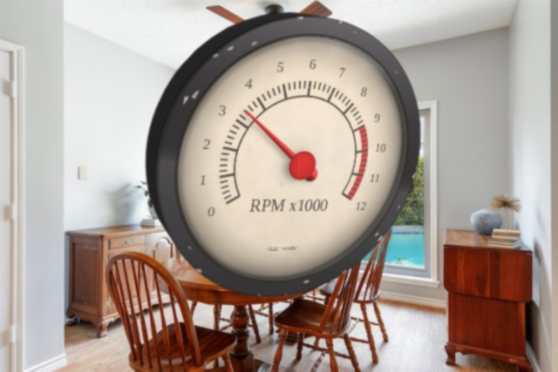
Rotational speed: 3400; rpm
